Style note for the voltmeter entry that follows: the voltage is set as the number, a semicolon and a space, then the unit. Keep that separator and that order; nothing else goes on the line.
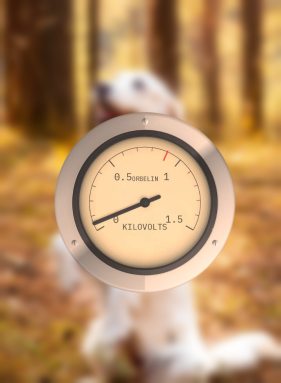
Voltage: 0.05; kV
